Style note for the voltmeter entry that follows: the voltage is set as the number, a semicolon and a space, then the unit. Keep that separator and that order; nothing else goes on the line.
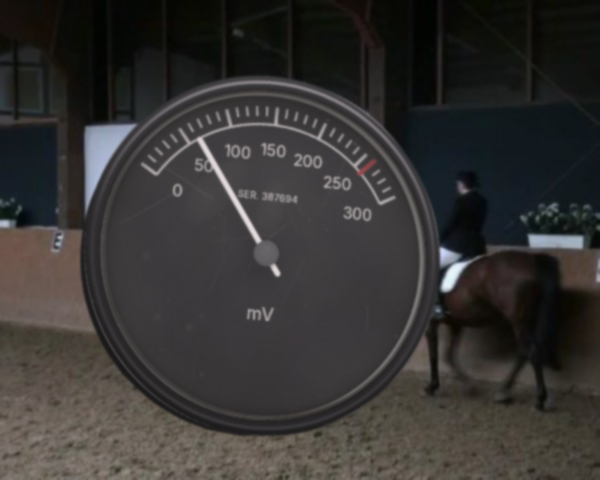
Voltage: 60; mV
